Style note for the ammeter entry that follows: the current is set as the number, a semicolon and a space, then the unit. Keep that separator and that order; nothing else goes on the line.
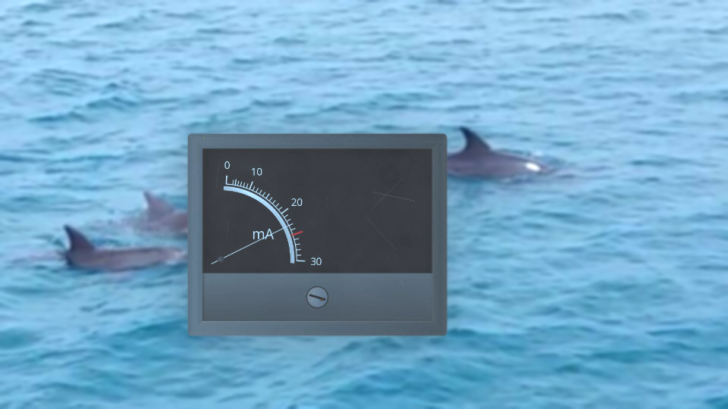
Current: 23; mA
